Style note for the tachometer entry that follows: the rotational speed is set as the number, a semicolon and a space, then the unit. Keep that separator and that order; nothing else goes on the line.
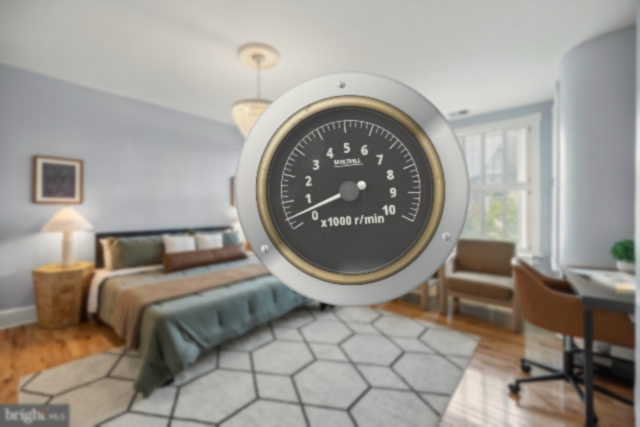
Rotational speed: 400; rpm
